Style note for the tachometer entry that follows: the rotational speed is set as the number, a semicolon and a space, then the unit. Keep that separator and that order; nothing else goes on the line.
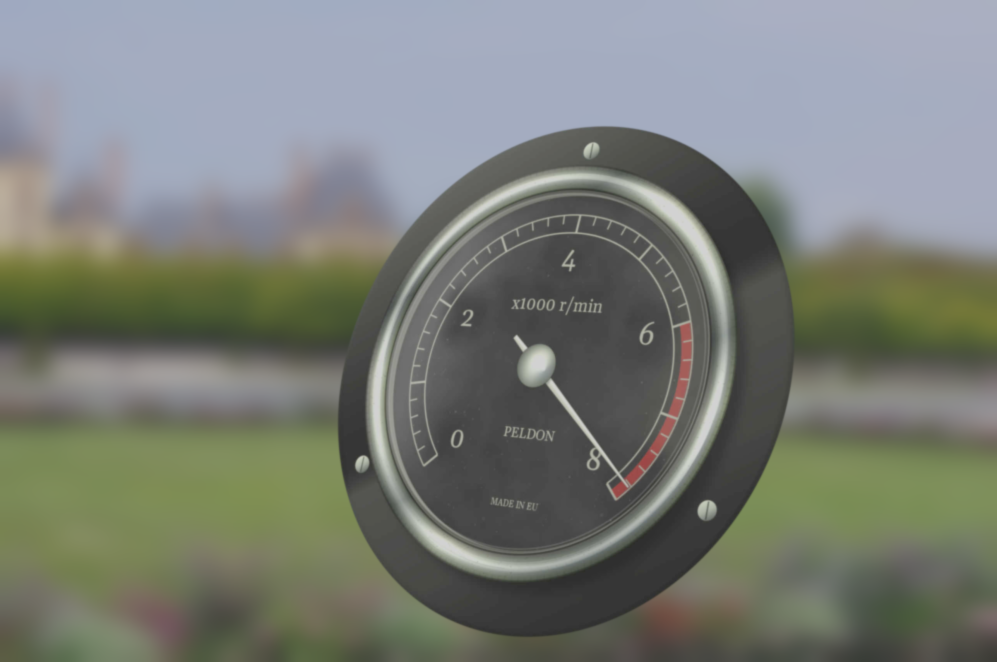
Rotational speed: 7800; rpm
